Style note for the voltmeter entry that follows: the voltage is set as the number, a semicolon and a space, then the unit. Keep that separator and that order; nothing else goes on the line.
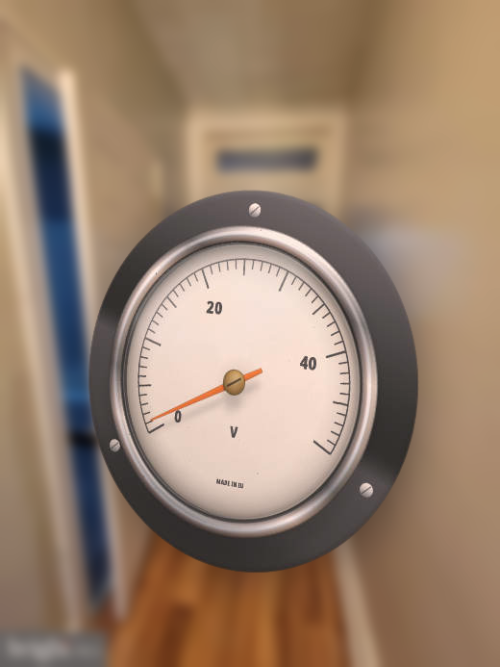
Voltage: 1; V
